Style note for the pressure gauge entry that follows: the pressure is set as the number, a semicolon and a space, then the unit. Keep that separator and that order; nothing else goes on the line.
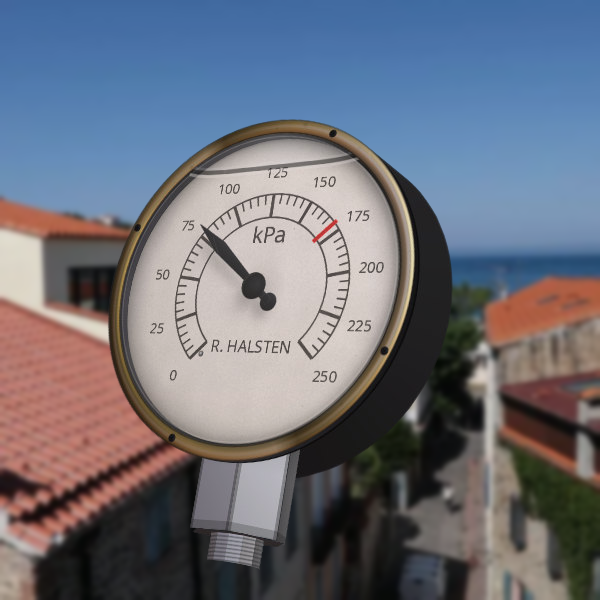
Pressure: 80; kPa
